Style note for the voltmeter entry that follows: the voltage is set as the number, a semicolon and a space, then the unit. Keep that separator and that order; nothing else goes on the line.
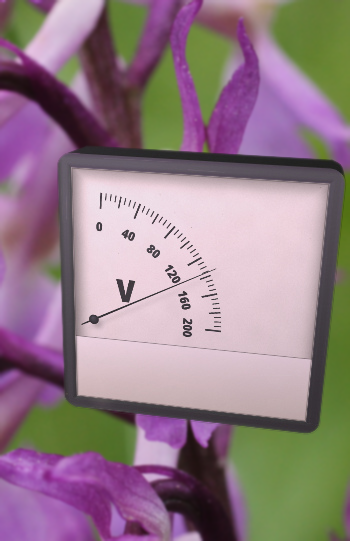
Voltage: 135; V
